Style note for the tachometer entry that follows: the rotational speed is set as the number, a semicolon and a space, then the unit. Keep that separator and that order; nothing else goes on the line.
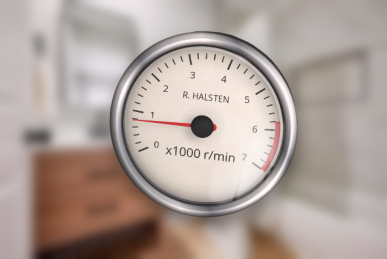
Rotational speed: 800; rpm
